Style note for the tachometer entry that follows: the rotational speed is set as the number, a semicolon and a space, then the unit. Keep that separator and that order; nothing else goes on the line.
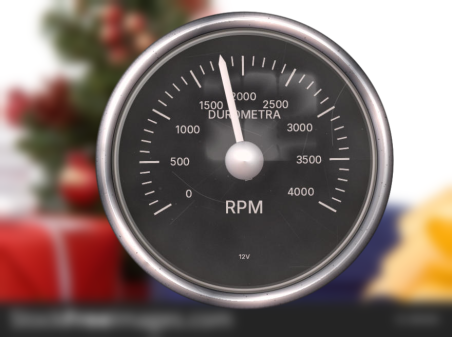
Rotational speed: 1800; rpm
